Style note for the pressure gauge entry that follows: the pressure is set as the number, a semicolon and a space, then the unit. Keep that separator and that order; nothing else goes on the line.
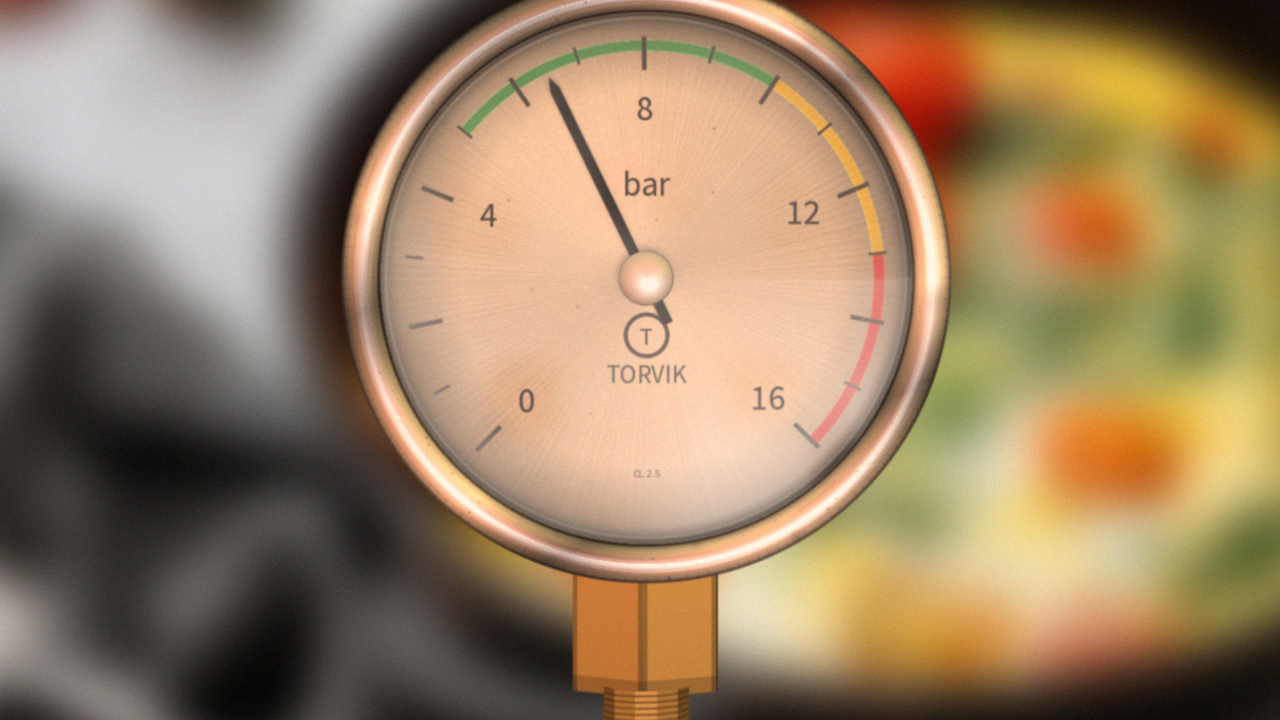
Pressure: 6.5; bar
